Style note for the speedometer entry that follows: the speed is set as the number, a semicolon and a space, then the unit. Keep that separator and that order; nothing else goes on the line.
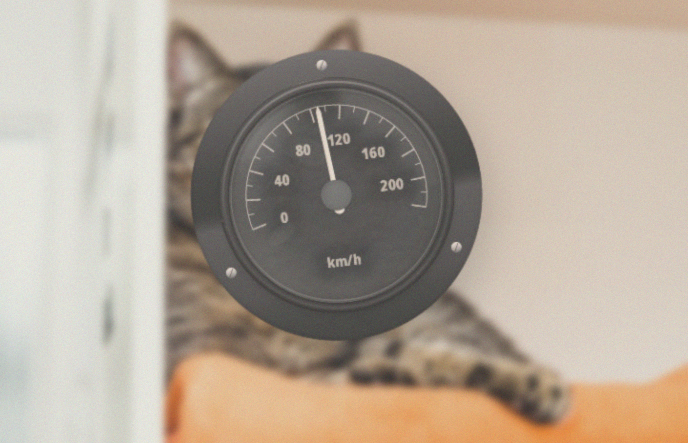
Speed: 105; km/h
